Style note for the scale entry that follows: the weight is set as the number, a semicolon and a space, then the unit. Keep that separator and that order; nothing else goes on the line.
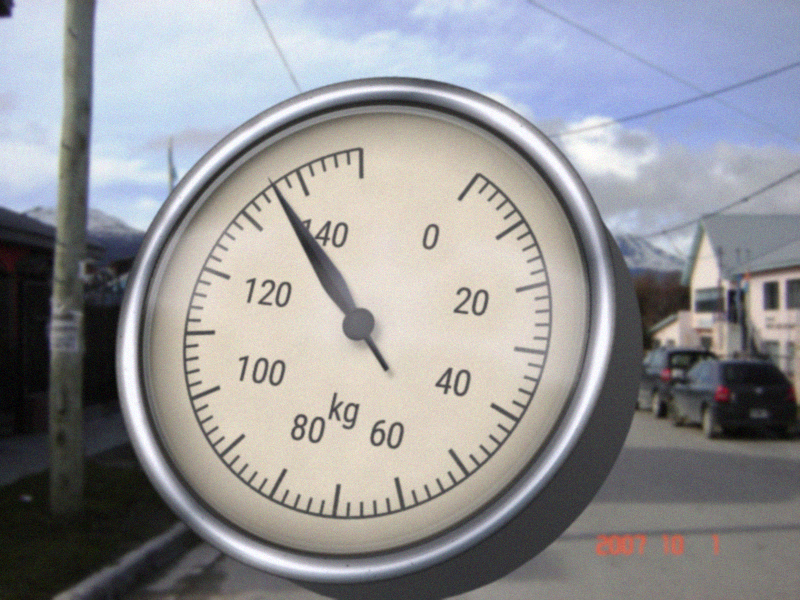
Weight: 136; kg
